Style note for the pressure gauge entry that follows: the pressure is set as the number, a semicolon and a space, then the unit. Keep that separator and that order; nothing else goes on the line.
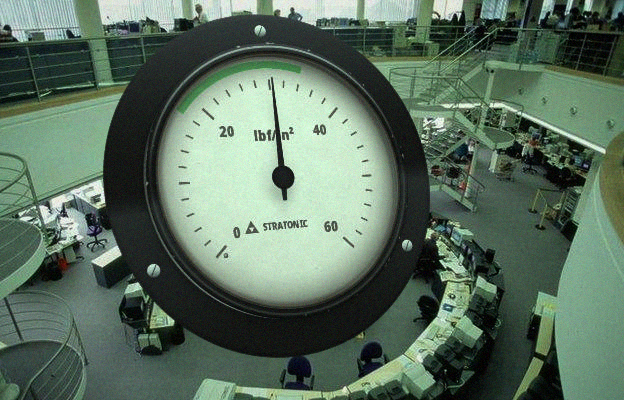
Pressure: 30; psi
